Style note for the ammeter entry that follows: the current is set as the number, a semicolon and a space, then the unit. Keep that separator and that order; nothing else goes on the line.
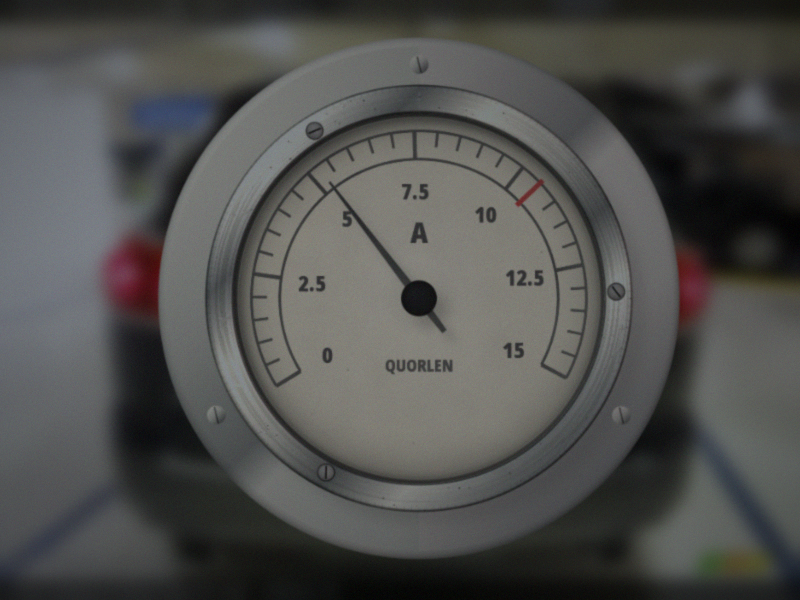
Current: 5.25; A
